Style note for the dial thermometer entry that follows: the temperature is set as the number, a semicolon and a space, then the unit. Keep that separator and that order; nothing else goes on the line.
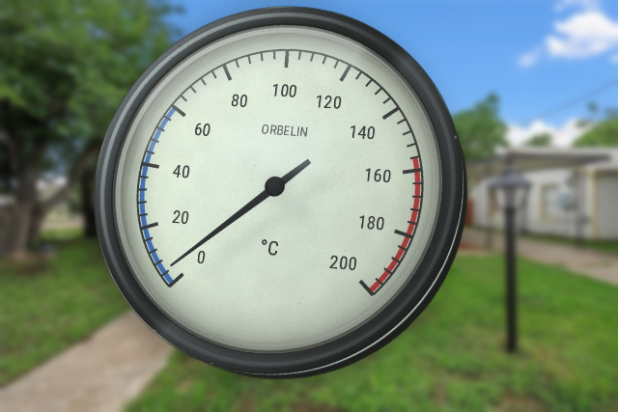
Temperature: 4; °C
